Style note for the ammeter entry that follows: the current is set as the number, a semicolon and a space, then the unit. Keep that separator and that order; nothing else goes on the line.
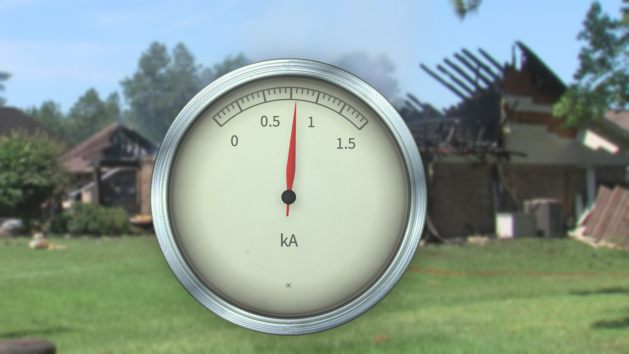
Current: 0.8; kA
